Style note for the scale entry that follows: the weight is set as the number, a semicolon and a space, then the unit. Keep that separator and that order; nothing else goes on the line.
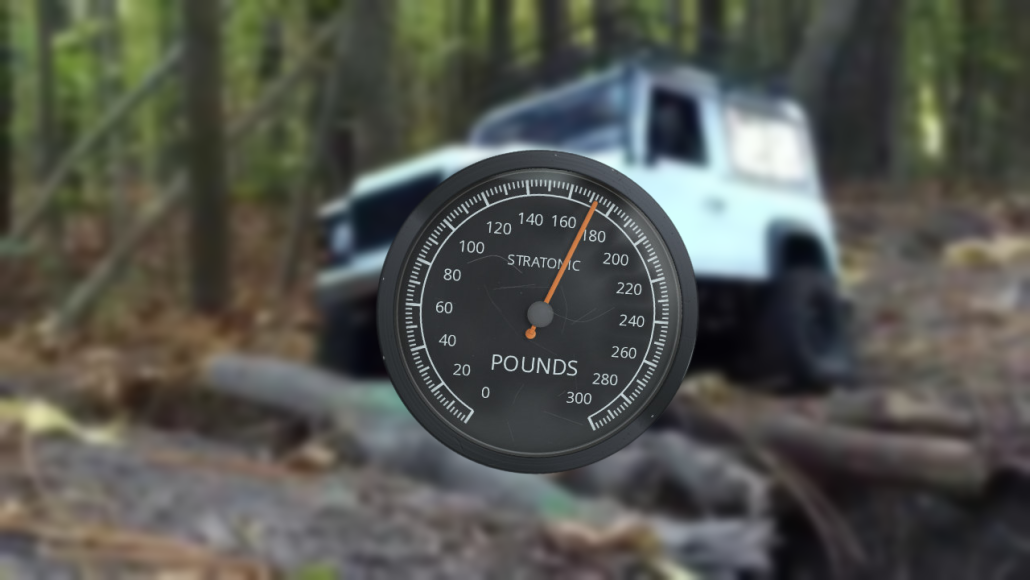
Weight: 172; lb
